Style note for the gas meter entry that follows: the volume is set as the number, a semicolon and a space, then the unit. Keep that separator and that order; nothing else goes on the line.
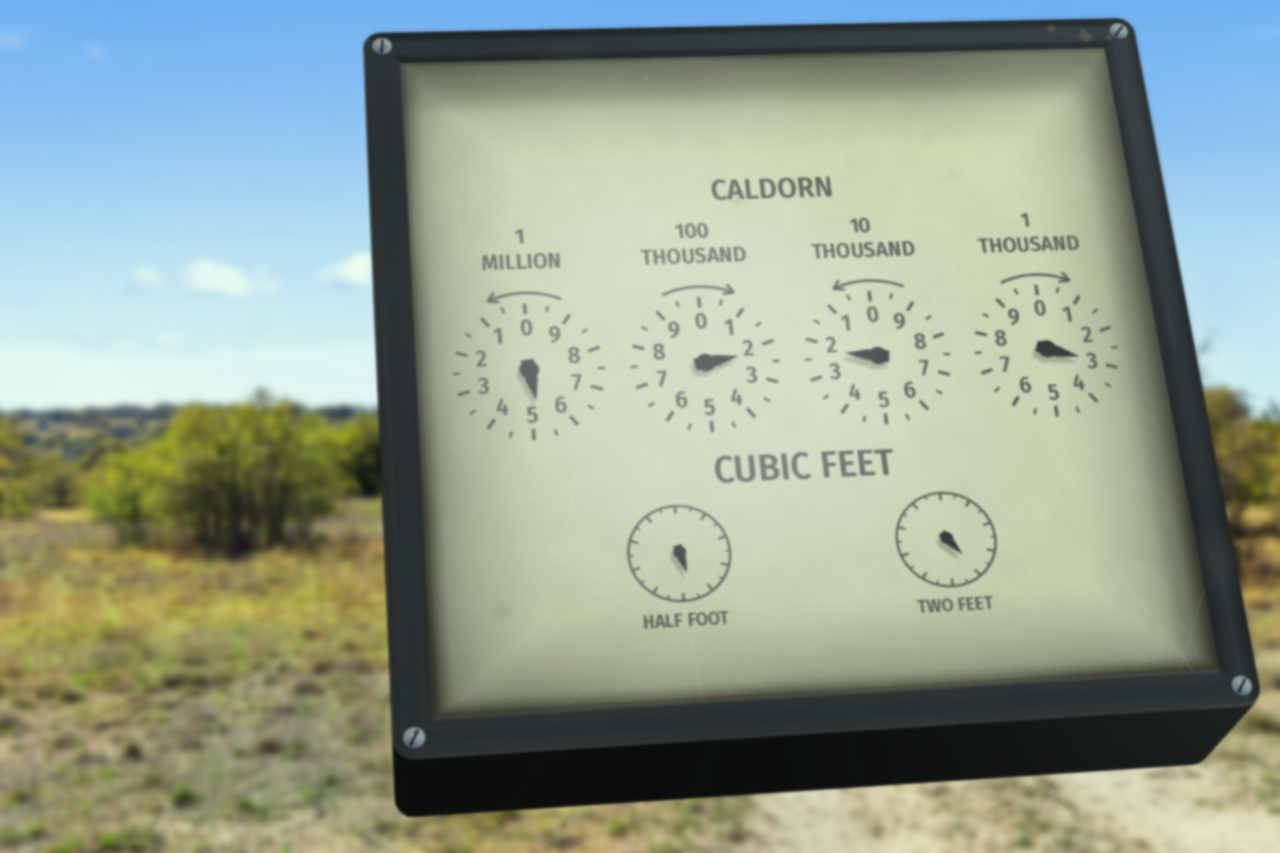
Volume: 522300; ft³
